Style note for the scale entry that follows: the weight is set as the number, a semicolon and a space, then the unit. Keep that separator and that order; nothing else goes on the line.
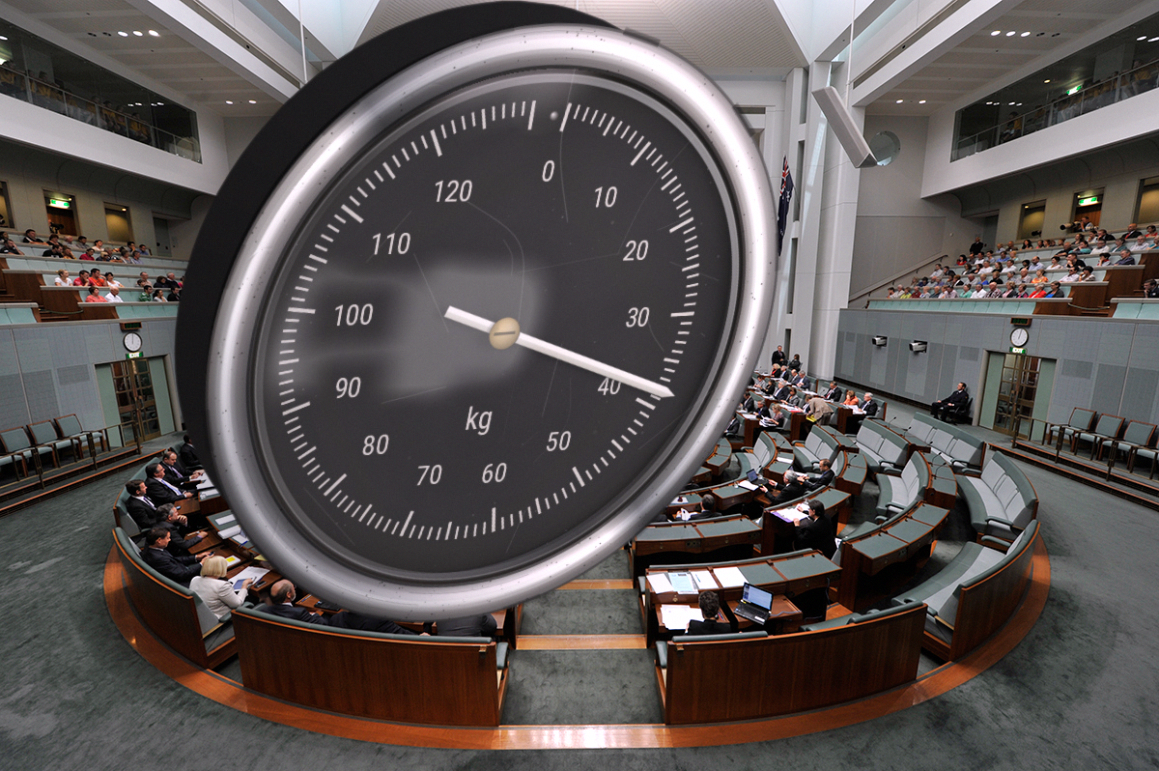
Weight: 38; kg
